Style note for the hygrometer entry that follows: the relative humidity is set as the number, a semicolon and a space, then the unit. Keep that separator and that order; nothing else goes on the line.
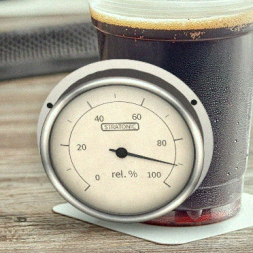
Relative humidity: 90; %
